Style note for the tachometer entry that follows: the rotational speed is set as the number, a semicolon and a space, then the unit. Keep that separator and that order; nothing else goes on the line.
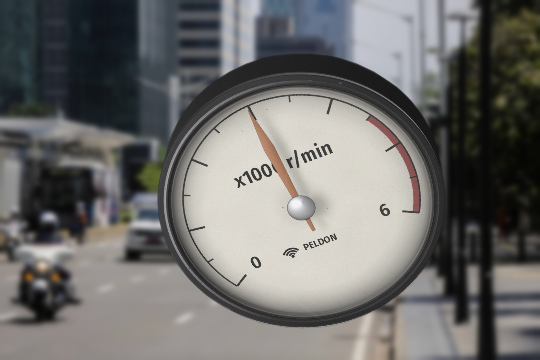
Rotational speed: 3000; rpm
